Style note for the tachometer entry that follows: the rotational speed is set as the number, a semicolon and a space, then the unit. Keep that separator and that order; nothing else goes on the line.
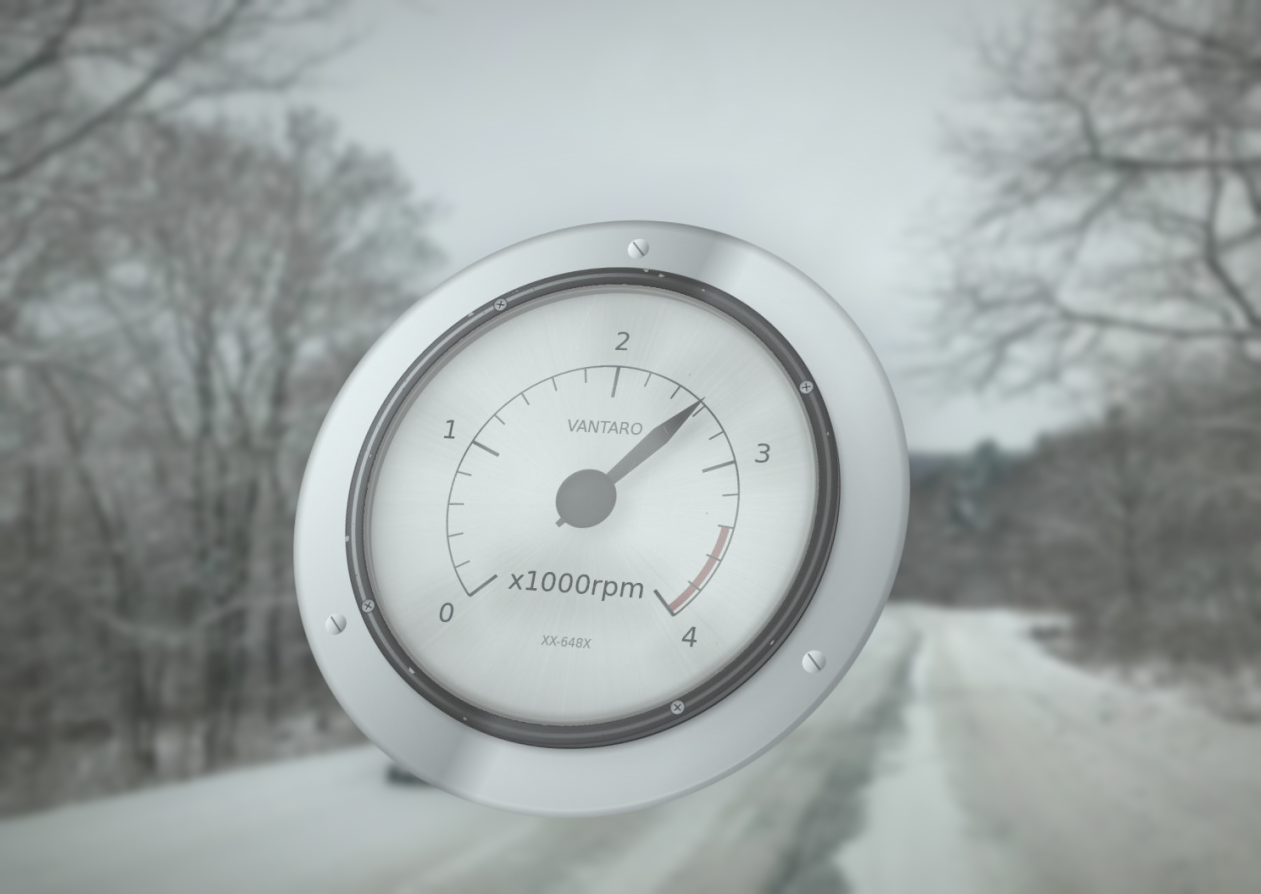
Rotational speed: 2600; rpm
